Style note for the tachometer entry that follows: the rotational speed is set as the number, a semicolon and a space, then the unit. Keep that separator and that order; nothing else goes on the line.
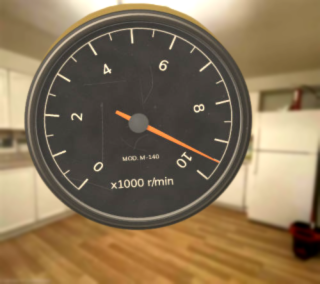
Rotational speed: 9500; rpm
